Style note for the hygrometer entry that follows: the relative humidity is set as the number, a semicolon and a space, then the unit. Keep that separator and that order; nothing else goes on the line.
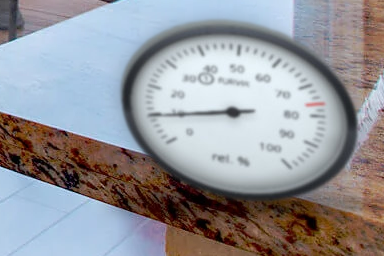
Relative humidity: 10; %
